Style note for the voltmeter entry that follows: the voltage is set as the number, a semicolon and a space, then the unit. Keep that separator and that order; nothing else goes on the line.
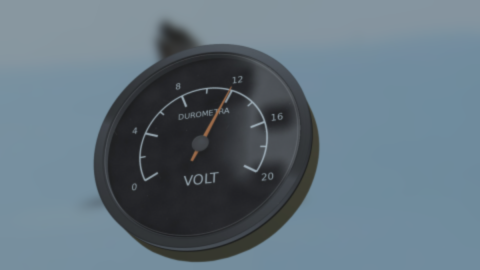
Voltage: 12; V
